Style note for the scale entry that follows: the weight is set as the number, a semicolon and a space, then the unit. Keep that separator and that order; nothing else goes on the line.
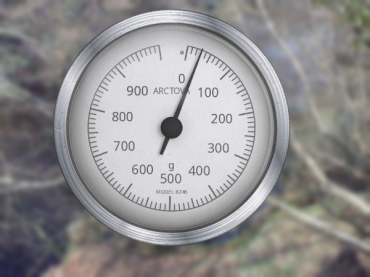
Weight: 30; g
